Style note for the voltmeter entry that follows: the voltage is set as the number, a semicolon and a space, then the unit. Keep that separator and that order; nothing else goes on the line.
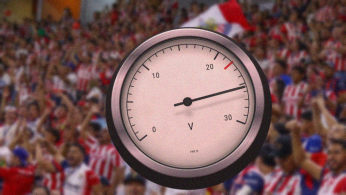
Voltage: 25.5; V
